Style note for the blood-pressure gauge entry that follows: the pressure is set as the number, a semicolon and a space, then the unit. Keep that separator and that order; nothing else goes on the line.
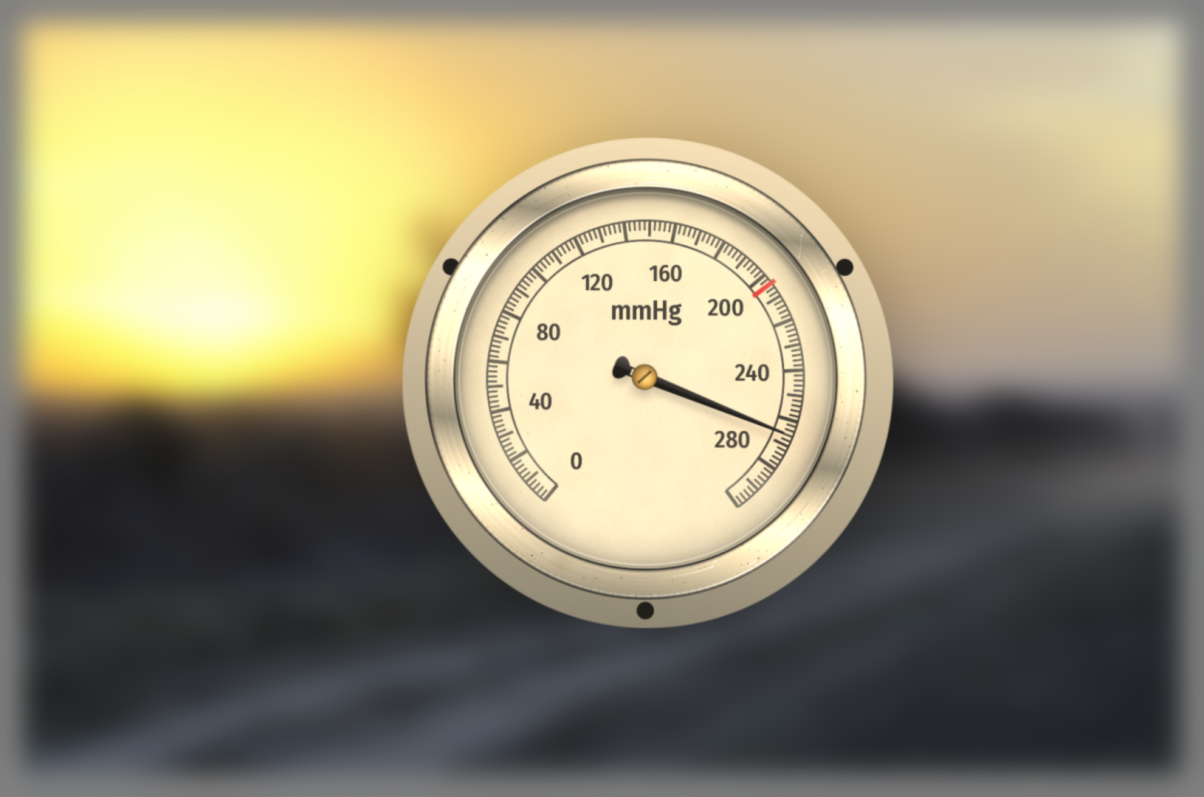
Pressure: 266; mmHg
